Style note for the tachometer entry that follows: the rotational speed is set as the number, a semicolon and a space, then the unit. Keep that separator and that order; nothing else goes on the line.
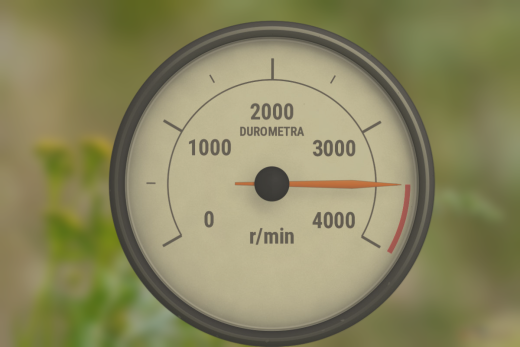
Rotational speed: 3500; rpm
